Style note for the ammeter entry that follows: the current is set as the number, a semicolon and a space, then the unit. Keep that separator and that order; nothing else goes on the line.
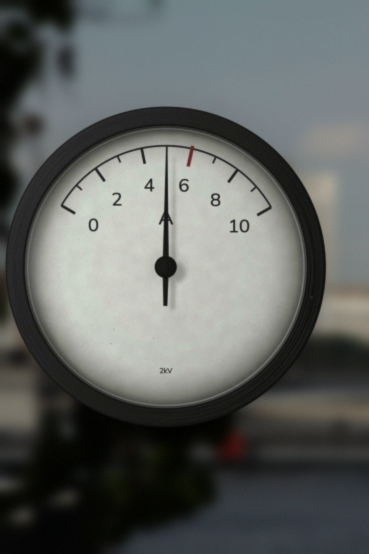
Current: 5; A
